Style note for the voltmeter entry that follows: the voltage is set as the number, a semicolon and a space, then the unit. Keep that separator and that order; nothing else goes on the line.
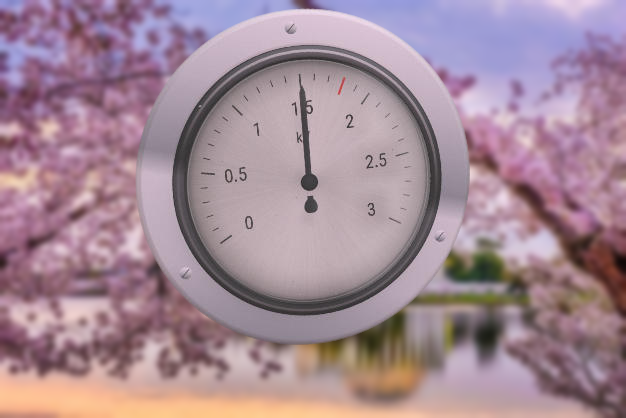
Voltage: 1.5; kV
